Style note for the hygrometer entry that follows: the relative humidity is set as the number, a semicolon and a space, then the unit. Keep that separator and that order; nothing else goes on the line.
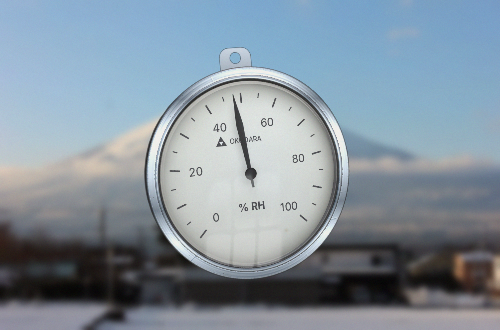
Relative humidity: 47.5; %
